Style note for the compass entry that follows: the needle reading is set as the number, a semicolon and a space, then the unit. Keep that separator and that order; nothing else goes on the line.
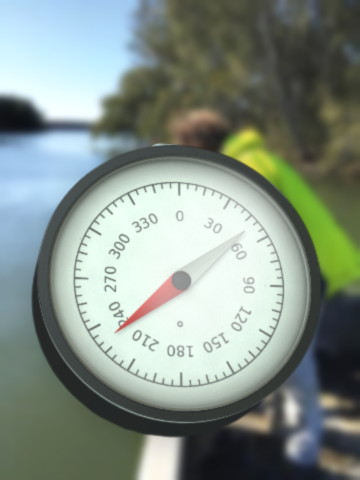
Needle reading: 230; °
